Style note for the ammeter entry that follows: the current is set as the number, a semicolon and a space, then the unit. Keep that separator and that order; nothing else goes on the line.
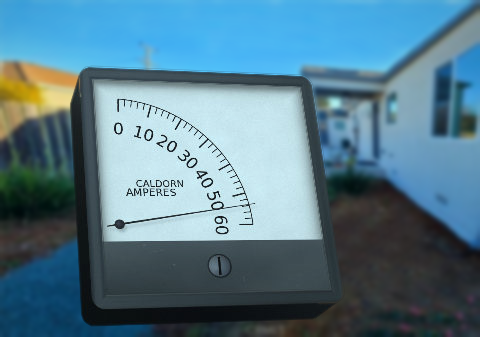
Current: 54; A
